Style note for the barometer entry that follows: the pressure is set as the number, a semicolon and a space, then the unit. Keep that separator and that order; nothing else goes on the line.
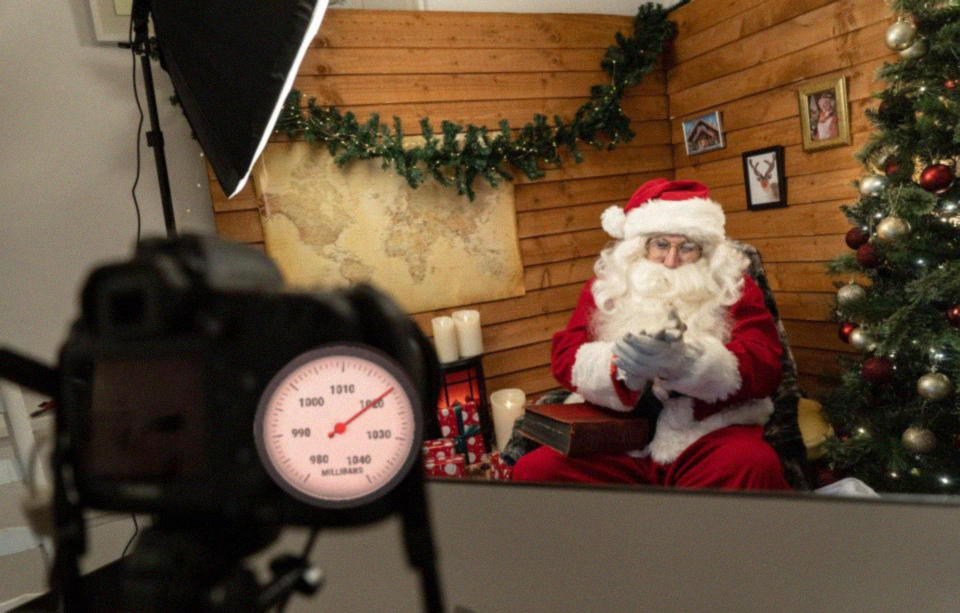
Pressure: 1020; mbar
